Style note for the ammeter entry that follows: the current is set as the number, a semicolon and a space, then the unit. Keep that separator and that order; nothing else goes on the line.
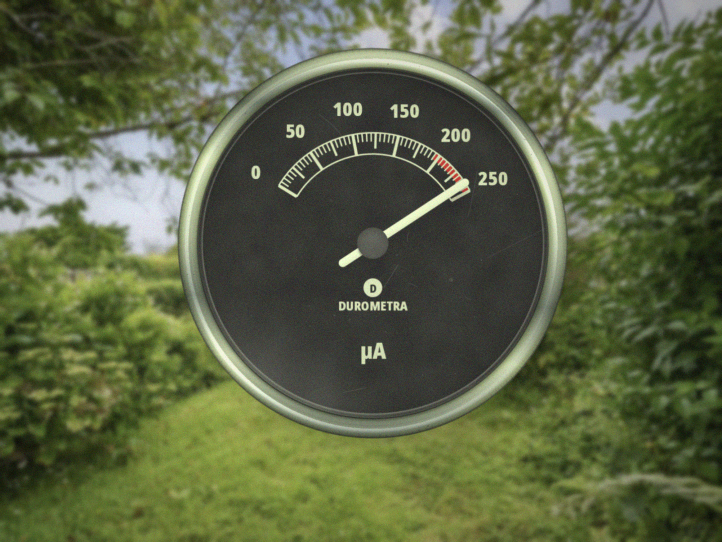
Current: 240; µA
